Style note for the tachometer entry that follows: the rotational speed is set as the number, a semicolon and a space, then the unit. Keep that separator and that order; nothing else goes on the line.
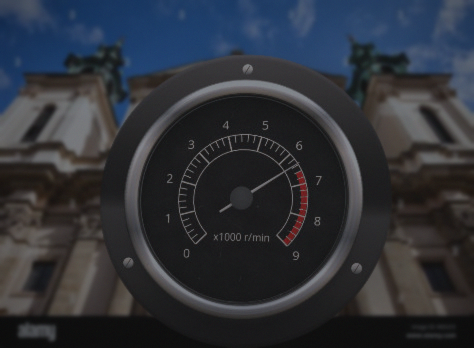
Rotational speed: 6400; rpm
